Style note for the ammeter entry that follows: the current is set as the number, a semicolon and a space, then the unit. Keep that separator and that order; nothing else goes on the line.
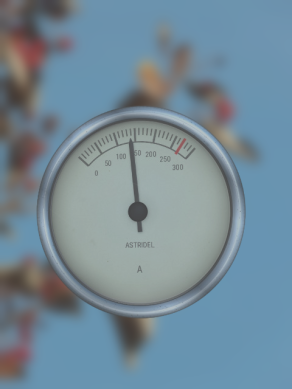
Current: 140; A
